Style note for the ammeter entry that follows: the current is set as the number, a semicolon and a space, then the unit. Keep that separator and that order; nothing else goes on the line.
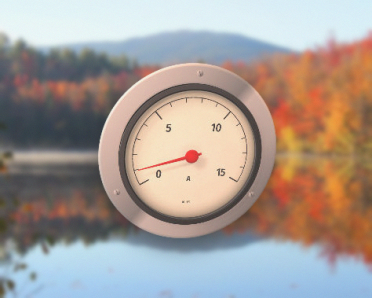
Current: 1; A
